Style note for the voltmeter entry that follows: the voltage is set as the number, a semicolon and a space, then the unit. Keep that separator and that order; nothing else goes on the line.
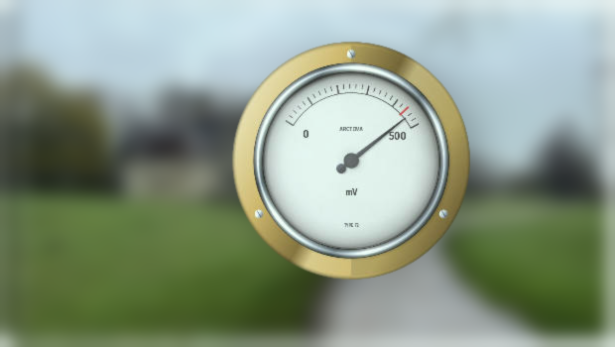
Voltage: 460; mV
